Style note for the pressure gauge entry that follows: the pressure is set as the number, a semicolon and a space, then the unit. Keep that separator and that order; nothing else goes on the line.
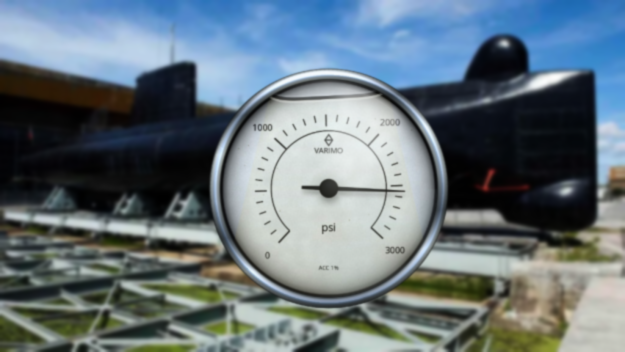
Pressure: 2550; psi
